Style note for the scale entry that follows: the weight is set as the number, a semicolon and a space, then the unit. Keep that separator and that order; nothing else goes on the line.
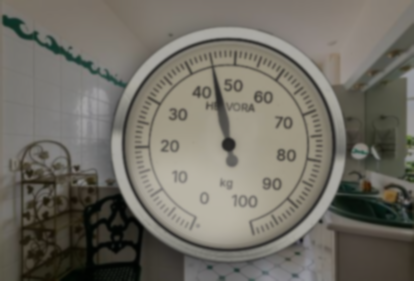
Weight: 45; kg
